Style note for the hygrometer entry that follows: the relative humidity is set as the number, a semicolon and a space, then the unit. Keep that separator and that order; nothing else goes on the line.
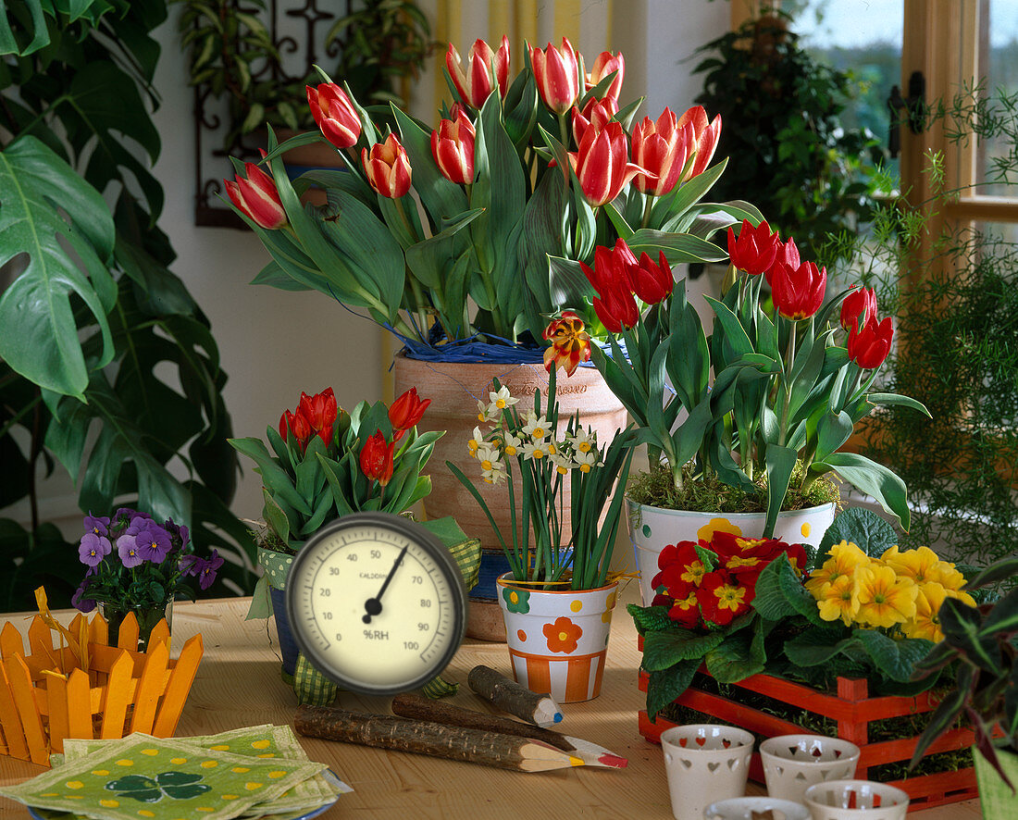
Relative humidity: 60; %
